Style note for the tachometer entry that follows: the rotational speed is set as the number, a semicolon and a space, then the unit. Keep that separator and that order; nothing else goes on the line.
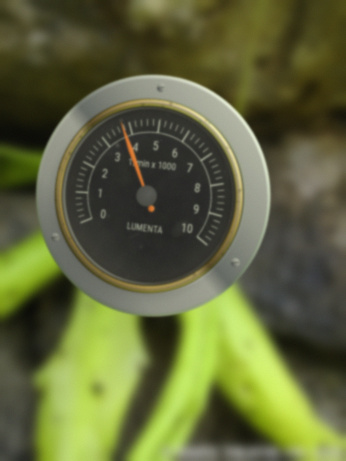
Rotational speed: 3800; rpm
